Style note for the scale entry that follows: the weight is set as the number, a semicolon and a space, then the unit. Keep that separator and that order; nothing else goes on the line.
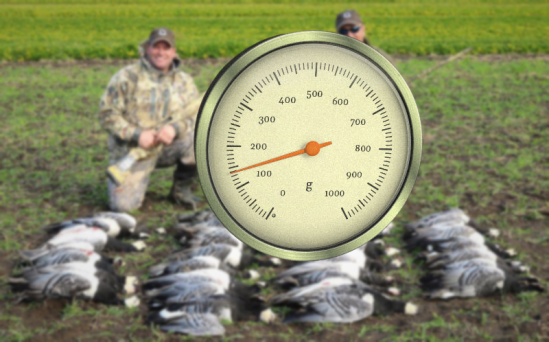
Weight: 140; g
